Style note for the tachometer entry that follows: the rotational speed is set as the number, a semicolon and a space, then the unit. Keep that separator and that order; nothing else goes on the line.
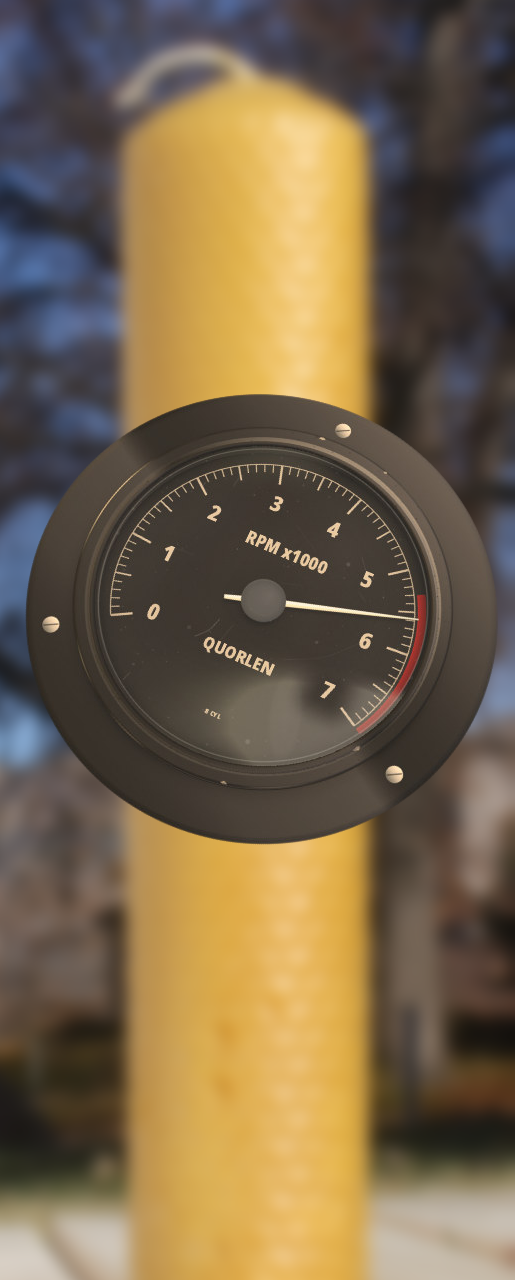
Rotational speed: 5600; rpm
